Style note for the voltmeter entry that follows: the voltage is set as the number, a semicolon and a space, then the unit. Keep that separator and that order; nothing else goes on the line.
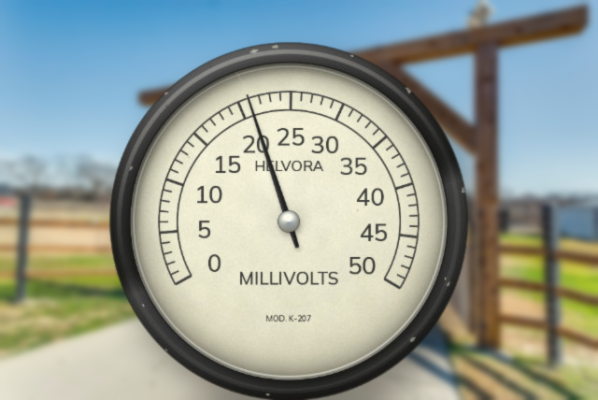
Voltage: 21; mV
